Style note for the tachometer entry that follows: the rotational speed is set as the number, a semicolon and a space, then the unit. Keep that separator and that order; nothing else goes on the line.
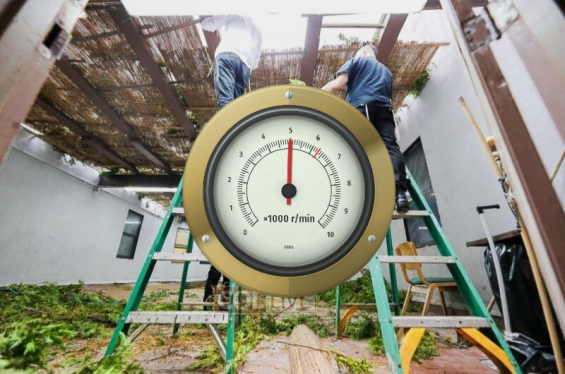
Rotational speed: 5000; rpm
